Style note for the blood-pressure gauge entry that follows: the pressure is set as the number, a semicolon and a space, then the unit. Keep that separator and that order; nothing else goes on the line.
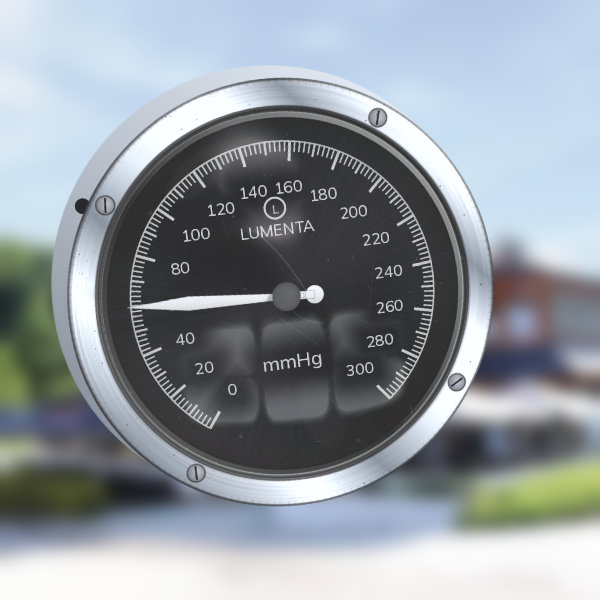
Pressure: 60; mmHg
